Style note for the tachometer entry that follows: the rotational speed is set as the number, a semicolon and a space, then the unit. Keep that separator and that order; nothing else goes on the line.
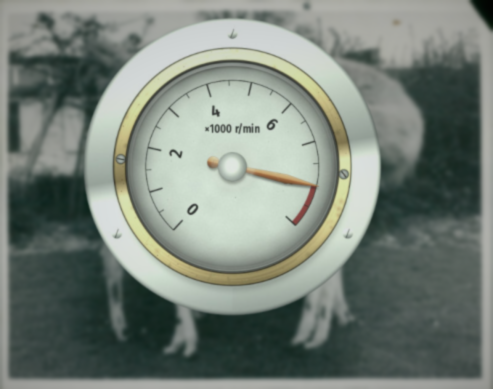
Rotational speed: 8000; rpm
